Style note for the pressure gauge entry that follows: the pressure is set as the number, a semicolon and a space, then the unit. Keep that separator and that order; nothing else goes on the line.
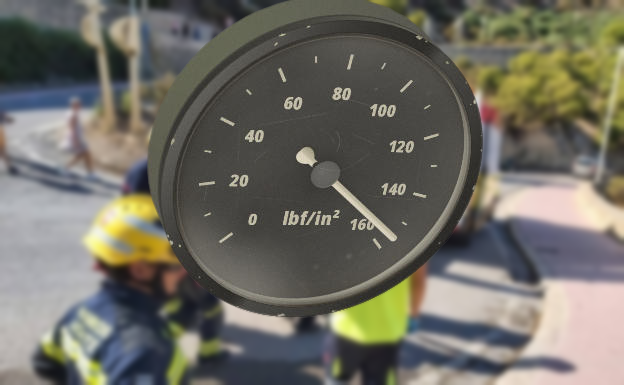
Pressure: 155; psi
